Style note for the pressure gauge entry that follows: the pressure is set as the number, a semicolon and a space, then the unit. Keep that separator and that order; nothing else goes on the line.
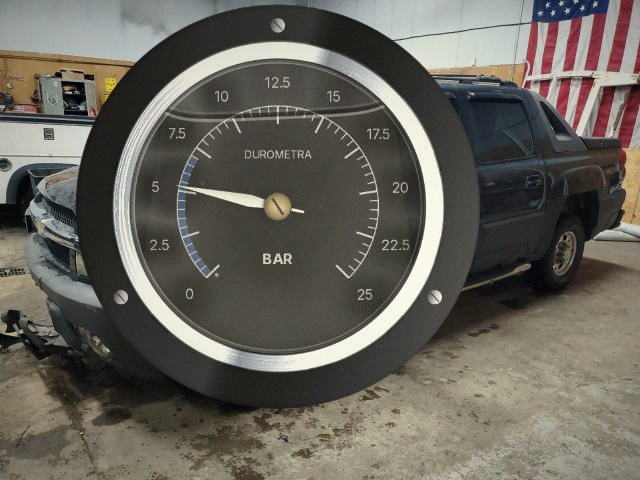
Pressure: 5.25; bar
